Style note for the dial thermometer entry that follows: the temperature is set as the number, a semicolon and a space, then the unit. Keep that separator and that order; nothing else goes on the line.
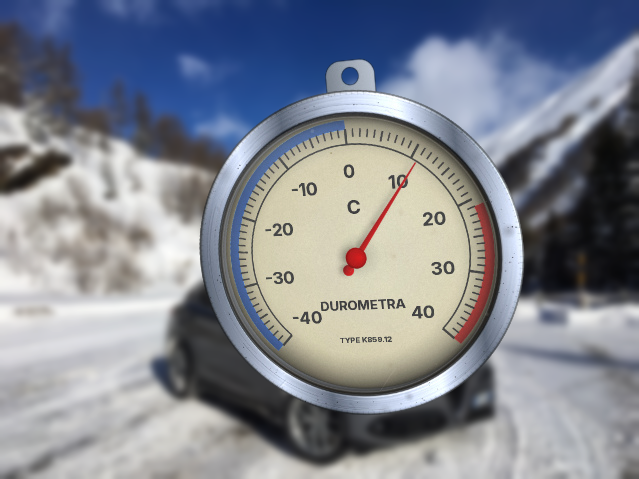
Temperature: 11; °C
